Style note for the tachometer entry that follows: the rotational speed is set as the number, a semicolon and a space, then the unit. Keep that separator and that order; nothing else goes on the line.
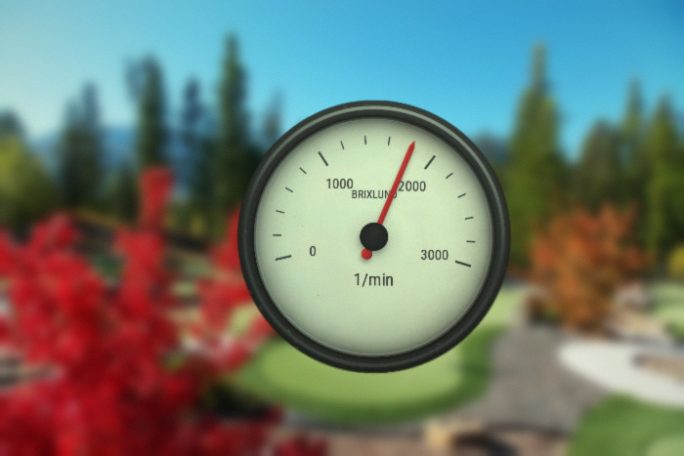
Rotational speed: 1800; rpm
